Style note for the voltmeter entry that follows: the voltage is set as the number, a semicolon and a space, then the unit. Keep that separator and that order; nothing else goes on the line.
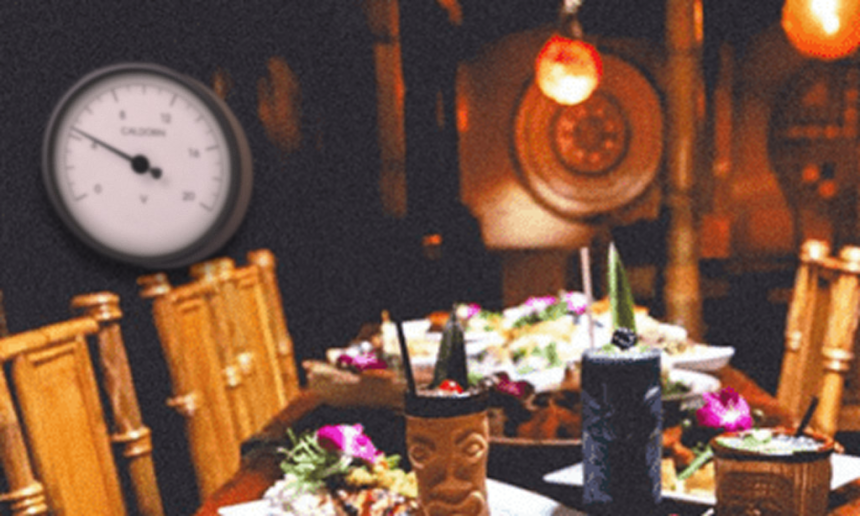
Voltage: 4.5; V
